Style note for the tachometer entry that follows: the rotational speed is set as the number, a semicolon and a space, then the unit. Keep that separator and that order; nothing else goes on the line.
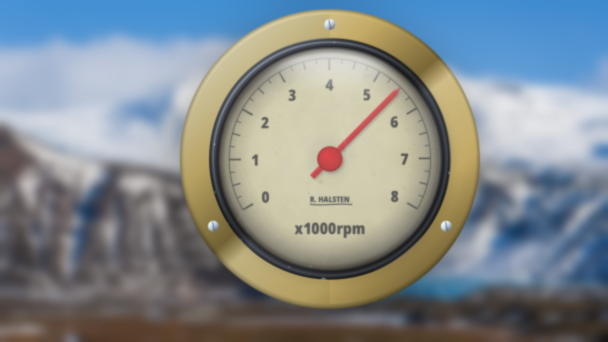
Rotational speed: 5500; rpm
